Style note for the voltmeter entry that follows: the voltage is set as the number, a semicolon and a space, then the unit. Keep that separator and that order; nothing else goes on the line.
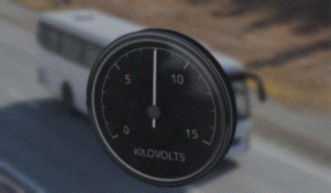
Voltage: 8; kV
